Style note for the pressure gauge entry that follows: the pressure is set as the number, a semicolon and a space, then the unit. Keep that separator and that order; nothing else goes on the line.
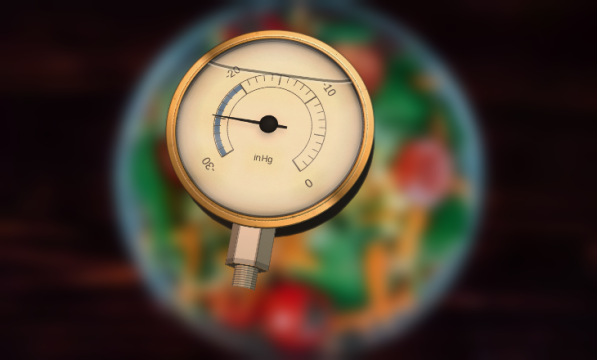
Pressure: -25; inHg
